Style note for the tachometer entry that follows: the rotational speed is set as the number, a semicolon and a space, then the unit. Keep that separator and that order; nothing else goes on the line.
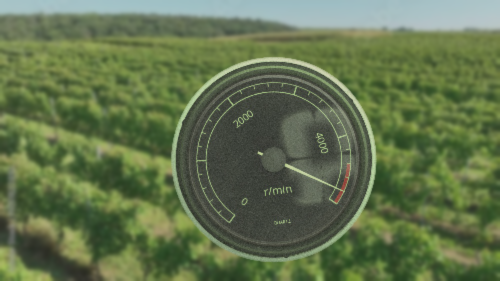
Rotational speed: 4800; rpm
